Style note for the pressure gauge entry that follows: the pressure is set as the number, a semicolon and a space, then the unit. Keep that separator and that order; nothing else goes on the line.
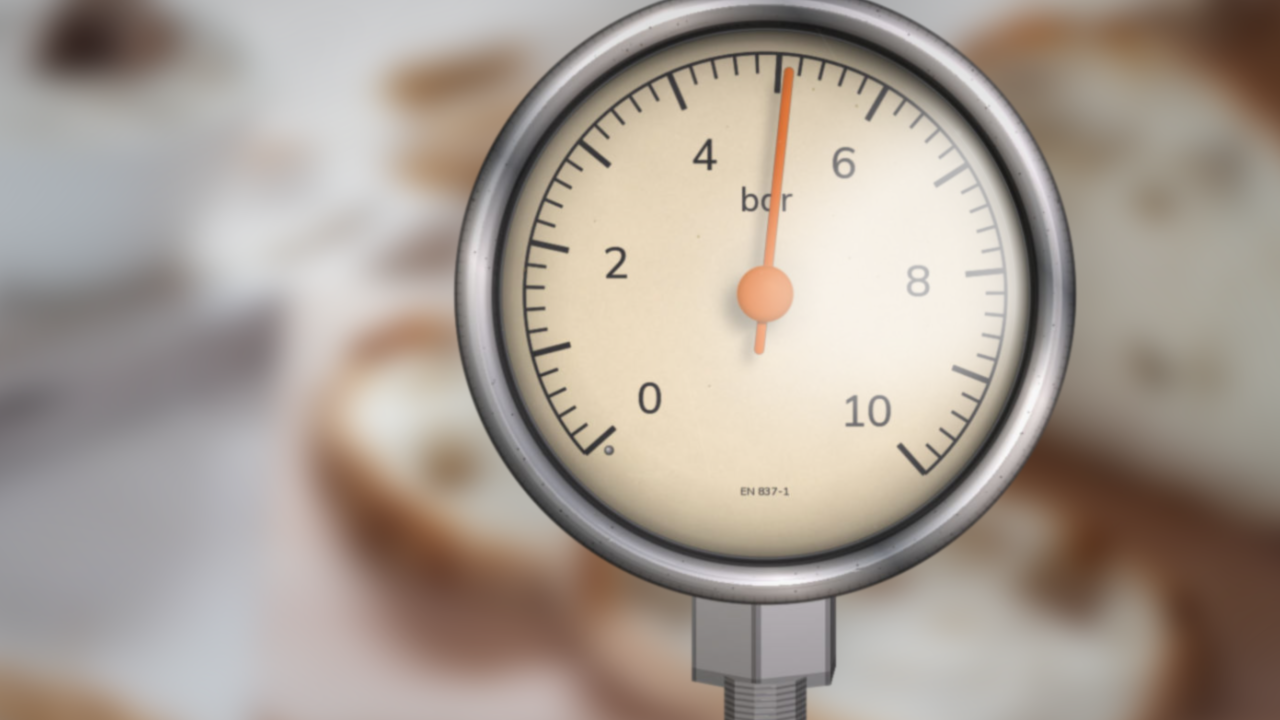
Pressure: 5.1; bar
